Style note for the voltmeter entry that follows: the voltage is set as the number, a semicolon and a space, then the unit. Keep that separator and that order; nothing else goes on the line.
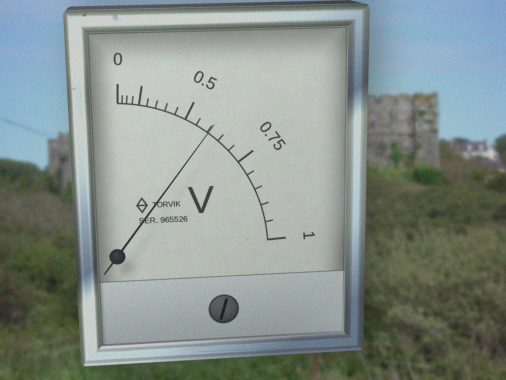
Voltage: 0.6; V
